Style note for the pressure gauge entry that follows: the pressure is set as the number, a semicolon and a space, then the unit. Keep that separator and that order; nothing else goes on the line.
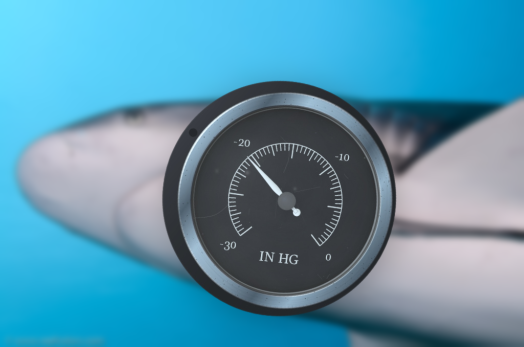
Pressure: -20.5; inHg
